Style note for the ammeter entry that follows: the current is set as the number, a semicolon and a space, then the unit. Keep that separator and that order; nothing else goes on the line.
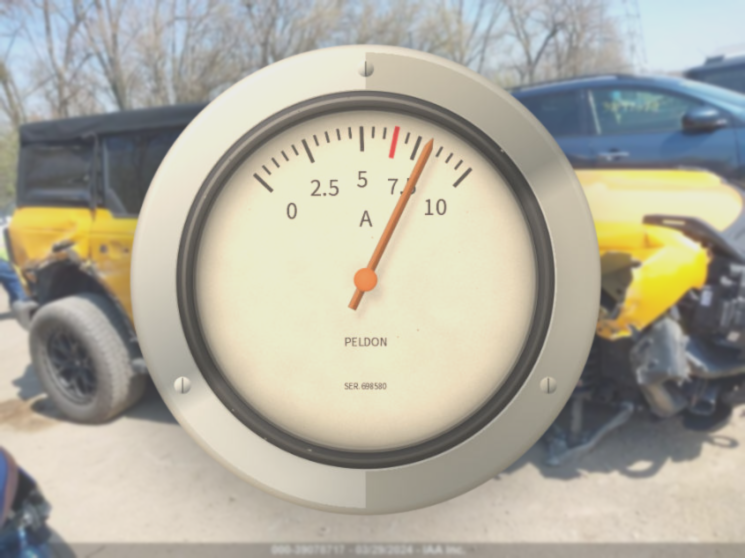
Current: 8; A
